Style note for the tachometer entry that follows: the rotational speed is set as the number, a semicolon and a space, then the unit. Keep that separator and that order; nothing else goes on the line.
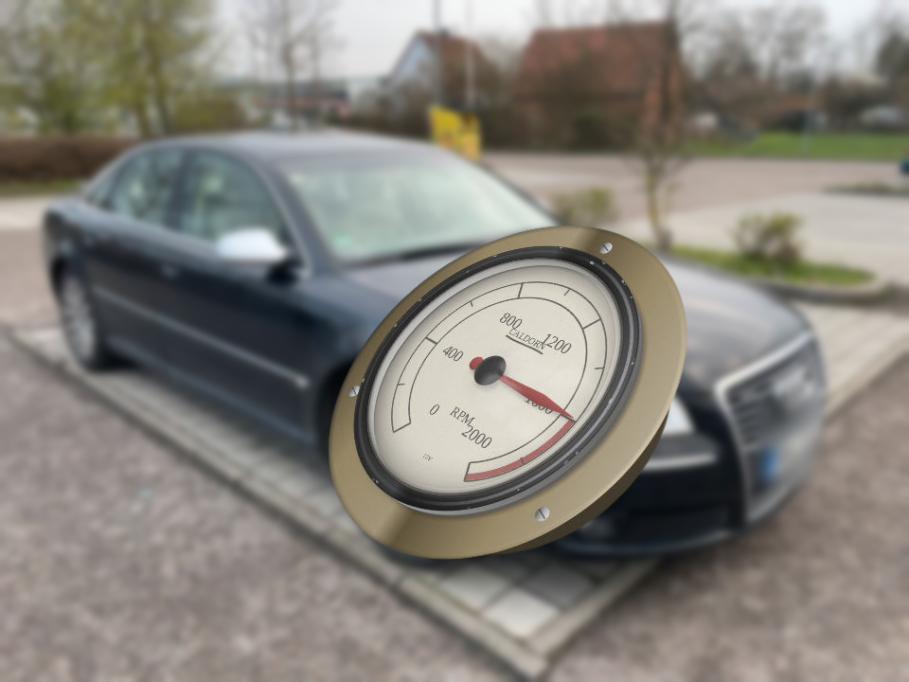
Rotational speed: 1600; rpm
